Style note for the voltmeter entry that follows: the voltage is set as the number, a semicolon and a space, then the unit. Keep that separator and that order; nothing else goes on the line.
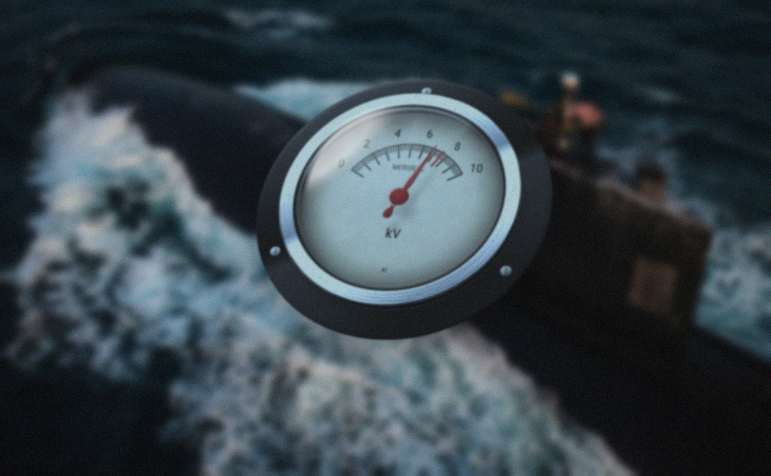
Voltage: 7; kV
